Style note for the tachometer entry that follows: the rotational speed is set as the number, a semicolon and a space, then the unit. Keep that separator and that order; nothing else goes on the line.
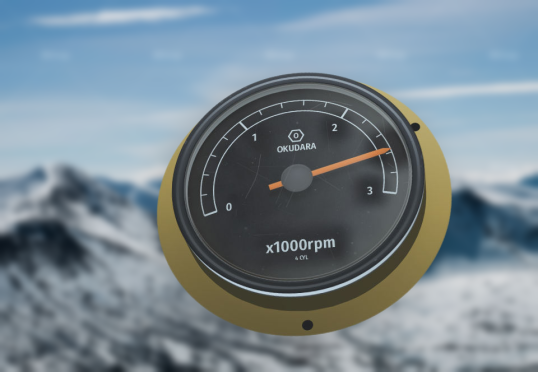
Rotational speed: 2600; rpm
